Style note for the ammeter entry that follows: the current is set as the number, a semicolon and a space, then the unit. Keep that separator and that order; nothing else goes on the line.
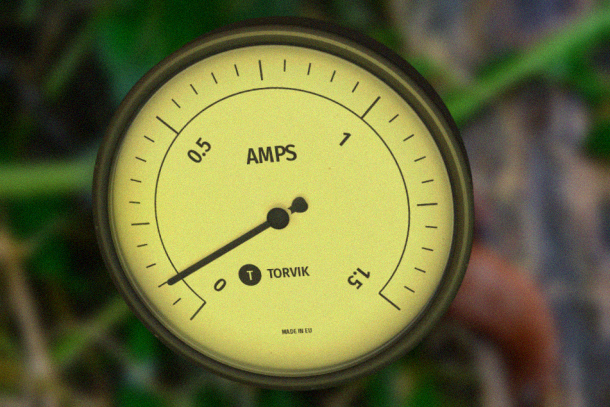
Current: 0.1; A
